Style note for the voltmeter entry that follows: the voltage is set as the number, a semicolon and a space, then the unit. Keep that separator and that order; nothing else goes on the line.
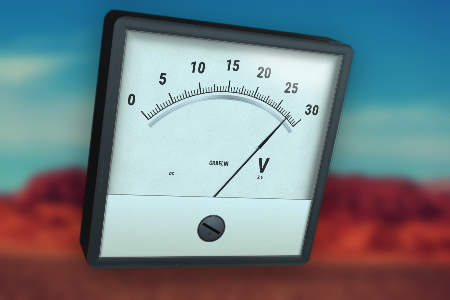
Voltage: 27.5; V
